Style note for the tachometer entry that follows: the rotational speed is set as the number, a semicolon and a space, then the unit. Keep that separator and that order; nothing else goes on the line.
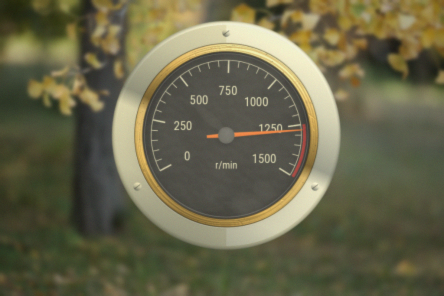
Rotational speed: 1275; rpm
